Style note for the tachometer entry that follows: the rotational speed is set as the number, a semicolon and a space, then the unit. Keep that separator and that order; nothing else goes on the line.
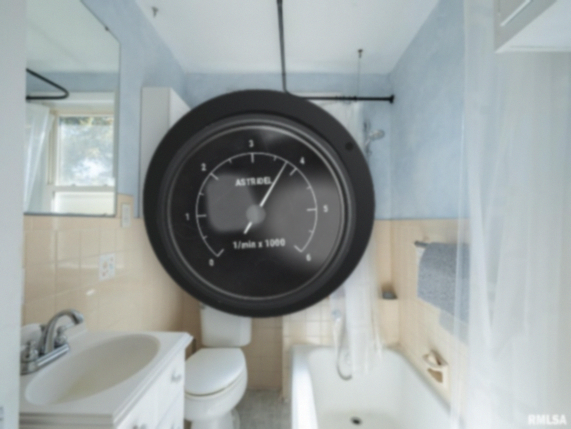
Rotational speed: 3750; rpm
